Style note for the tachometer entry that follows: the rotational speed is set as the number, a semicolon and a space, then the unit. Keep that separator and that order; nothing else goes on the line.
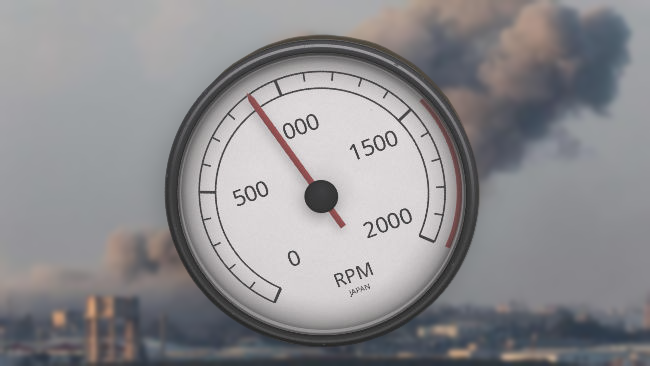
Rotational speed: 900; rpm
